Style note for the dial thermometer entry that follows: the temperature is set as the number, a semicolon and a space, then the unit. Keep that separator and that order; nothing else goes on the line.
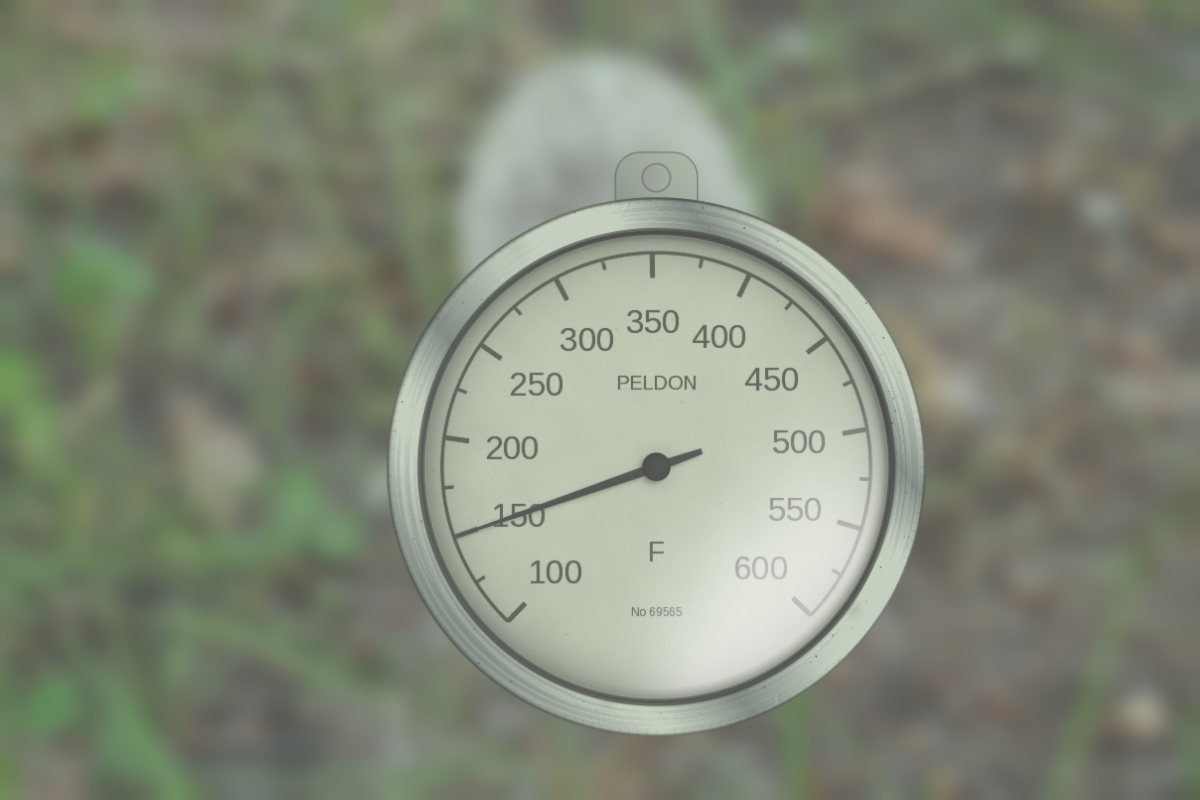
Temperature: 150; °F
